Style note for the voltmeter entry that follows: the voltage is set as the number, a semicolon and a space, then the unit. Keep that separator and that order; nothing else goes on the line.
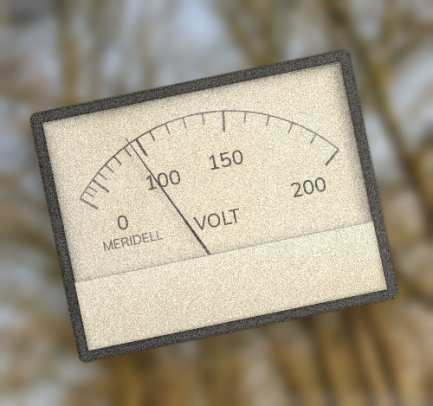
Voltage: 95; V
